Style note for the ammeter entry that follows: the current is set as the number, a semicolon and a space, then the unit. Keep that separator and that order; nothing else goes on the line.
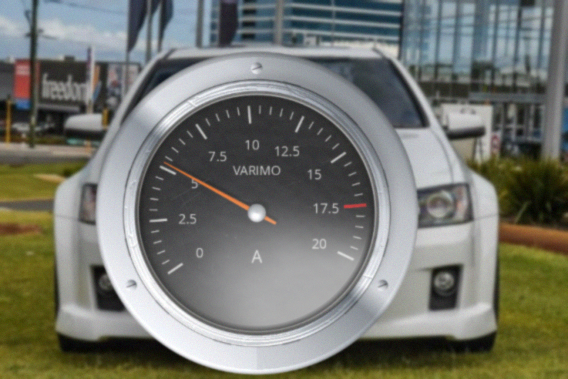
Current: 5.25; A
